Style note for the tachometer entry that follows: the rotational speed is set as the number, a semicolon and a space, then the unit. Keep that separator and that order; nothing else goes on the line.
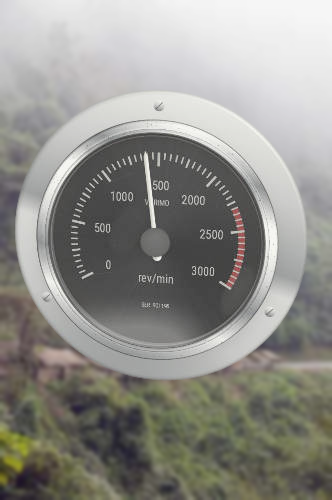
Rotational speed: 1400; rpm
